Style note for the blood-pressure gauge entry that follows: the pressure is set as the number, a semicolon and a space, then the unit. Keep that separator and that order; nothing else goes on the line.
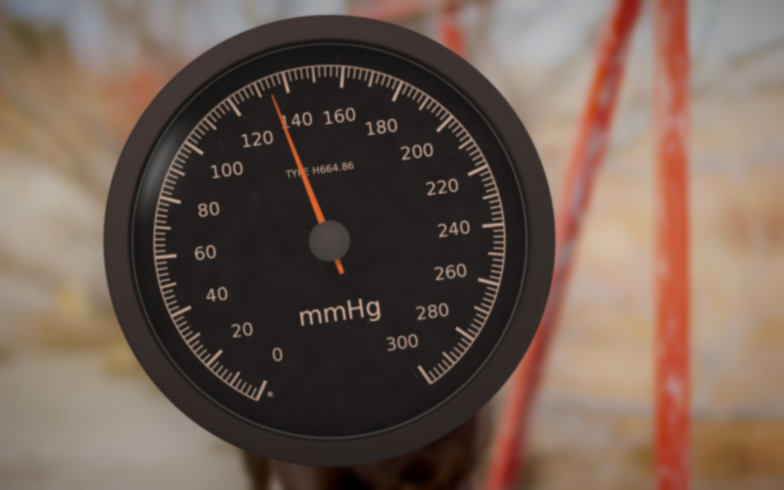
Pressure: 134; mmHg
